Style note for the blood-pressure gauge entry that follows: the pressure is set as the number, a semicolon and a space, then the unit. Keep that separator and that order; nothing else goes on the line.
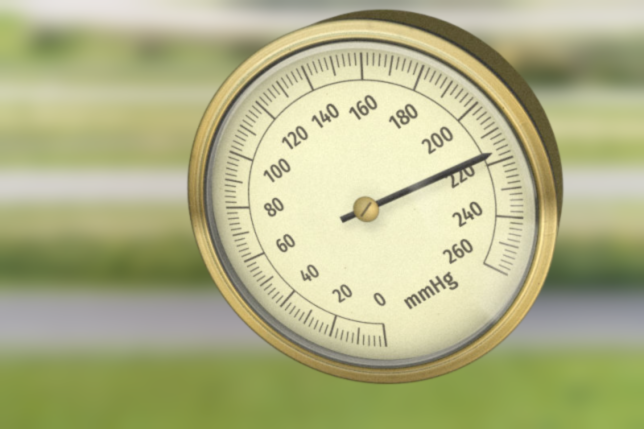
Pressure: 216; mmHg
